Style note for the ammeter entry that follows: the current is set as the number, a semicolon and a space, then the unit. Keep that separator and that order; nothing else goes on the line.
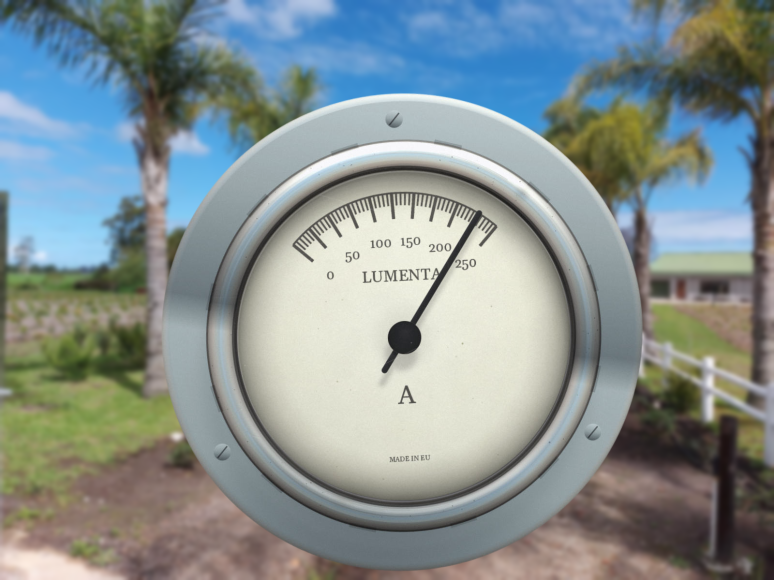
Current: 225; A
